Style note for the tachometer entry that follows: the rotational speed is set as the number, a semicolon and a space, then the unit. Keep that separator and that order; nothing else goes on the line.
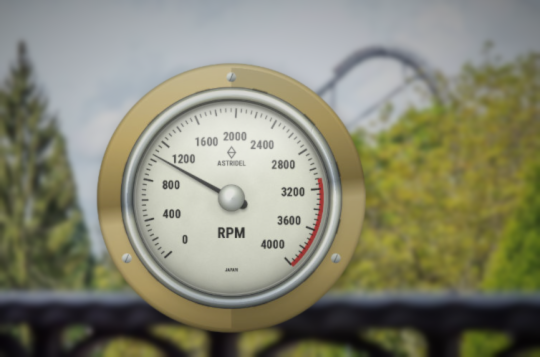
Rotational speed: 1050; rpm
